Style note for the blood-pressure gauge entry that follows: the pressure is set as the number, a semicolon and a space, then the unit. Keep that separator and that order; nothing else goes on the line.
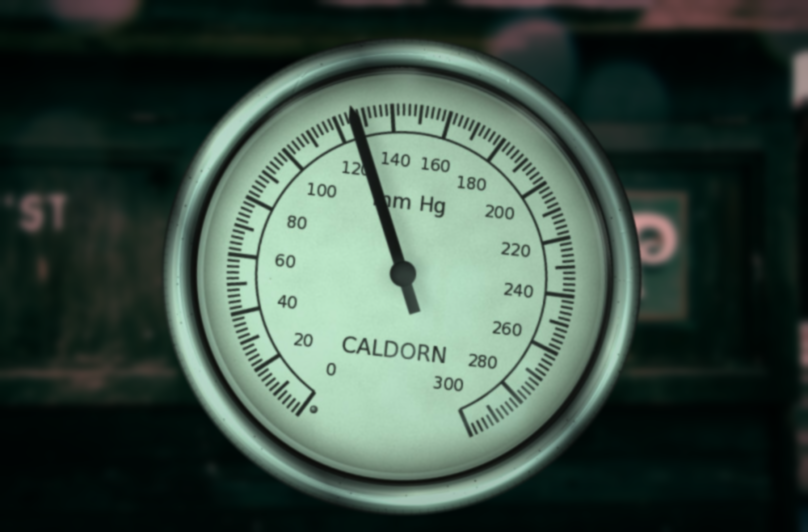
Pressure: 126; mmHg
